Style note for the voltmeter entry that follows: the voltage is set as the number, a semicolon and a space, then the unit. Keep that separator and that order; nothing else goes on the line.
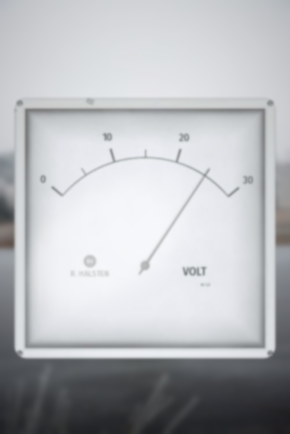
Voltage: 25; V
